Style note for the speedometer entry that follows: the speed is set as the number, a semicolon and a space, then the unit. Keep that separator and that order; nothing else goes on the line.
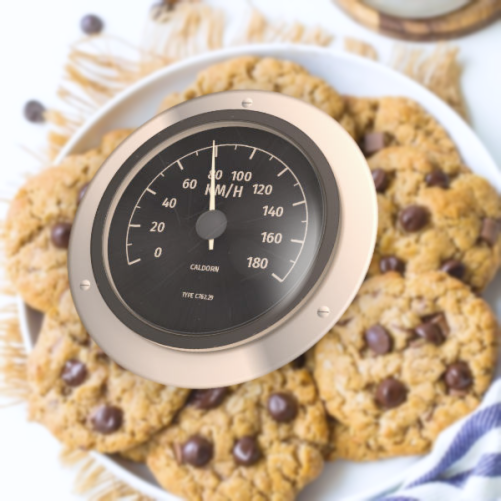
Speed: 80; km/h
